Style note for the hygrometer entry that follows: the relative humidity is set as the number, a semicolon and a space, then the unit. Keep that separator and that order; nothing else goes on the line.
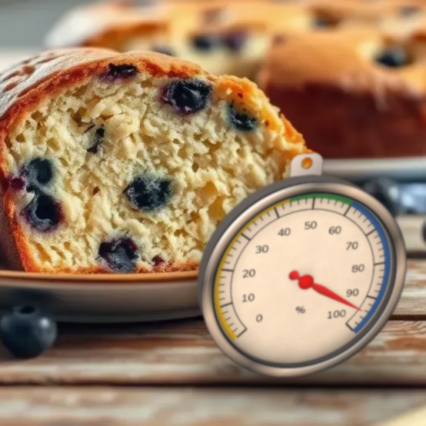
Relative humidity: 94; %
